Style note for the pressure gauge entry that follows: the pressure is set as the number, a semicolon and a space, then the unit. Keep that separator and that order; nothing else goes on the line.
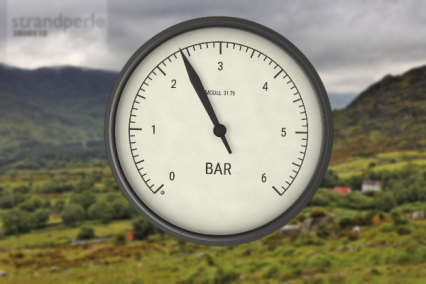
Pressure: 2.4; bar
